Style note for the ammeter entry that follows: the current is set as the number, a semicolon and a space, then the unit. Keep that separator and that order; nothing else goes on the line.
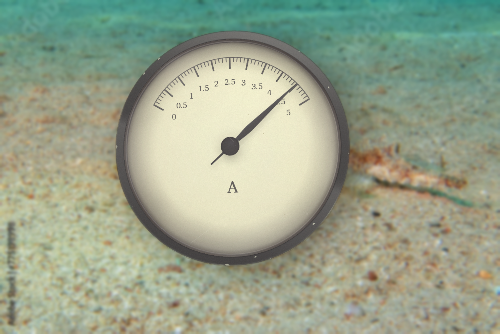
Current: 4.5; A
